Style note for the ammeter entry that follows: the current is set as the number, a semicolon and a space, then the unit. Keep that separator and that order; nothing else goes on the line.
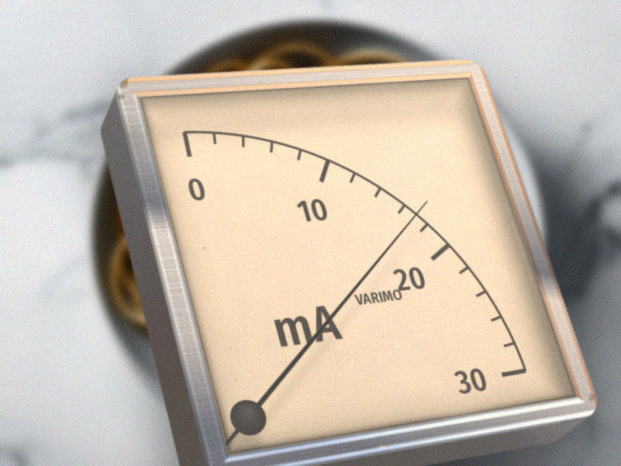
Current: 17; mA
